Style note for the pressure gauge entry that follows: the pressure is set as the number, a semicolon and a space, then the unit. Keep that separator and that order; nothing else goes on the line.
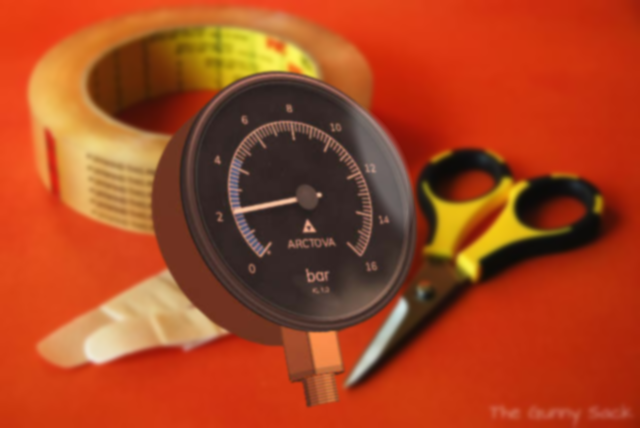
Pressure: 2; bar
